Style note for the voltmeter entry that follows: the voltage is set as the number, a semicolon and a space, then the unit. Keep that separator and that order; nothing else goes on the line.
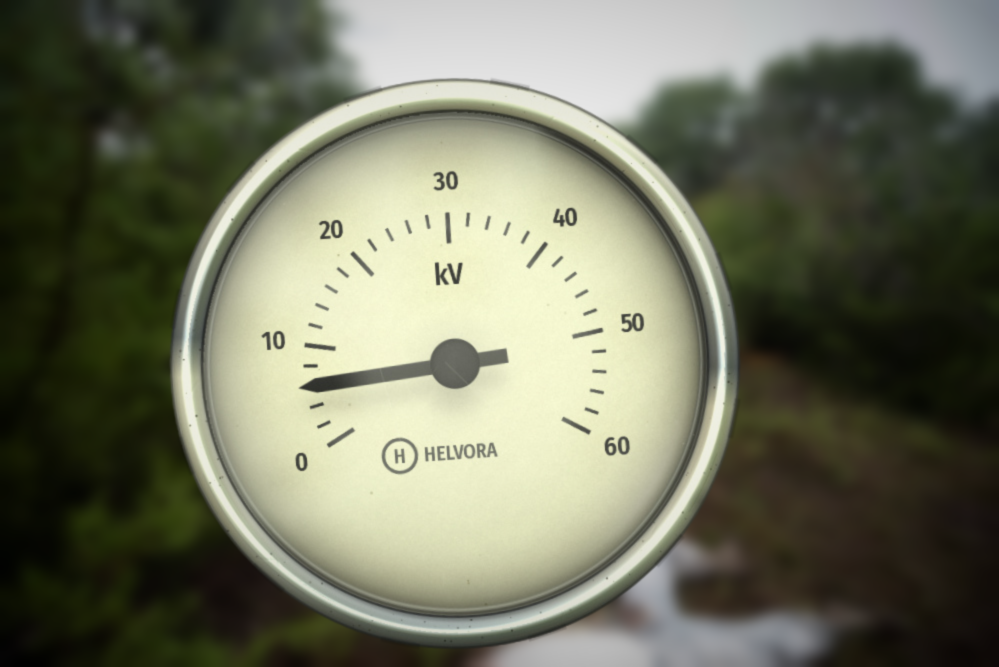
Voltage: 6; kV
